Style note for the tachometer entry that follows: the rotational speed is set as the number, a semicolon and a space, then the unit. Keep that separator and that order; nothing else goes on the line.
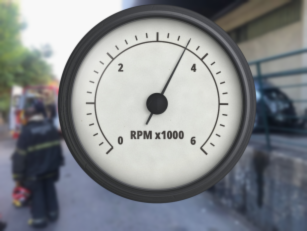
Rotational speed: 3600; rpm
